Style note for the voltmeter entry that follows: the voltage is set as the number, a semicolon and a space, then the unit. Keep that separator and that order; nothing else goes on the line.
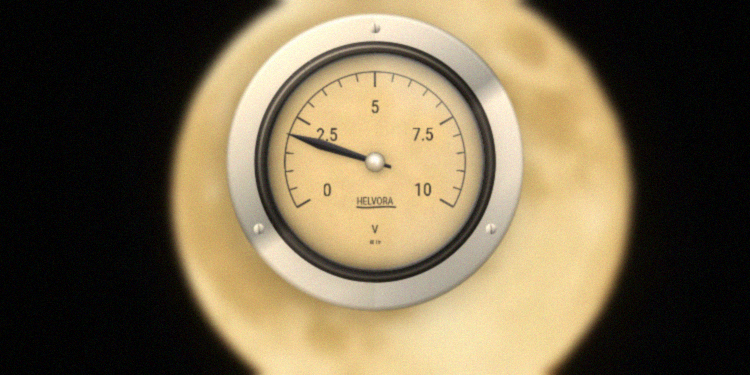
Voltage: 2; V
